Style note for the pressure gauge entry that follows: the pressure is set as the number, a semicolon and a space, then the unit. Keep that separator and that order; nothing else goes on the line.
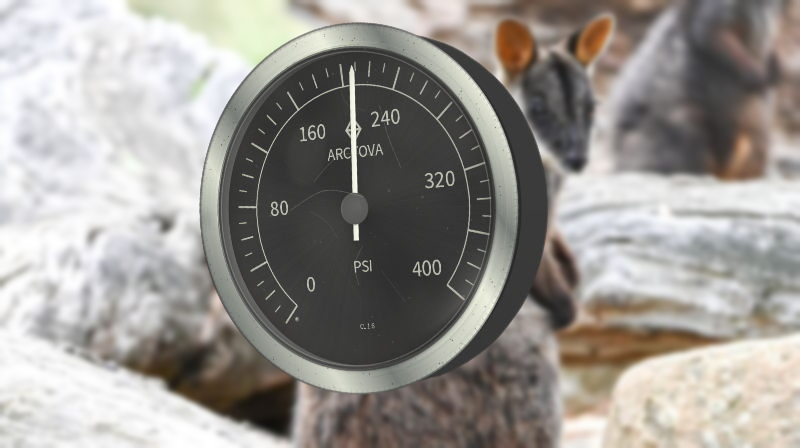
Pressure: 210; psi
